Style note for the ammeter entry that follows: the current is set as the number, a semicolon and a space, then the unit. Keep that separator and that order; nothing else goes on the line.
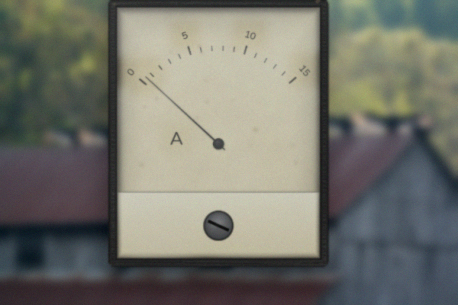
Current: 0.5; A
